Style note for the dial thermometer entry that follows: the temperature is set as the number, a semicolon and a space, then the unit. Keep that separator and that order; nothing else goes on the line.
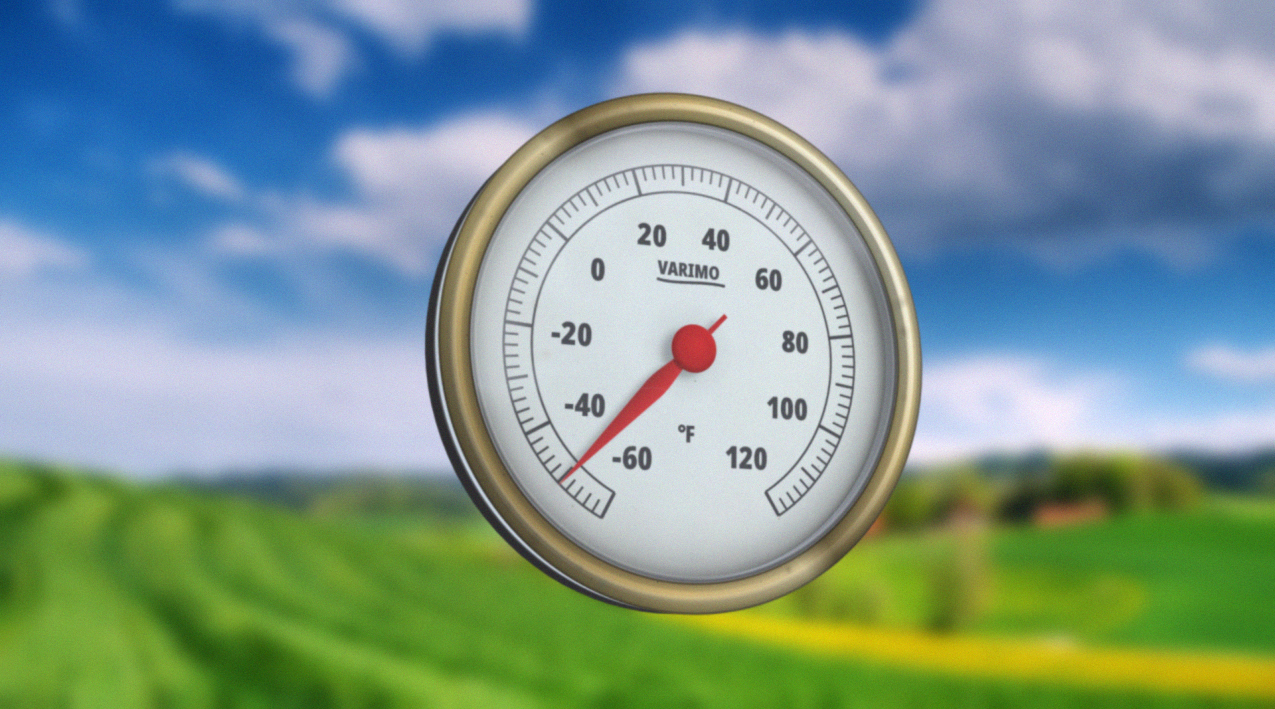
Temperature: -50; °F
